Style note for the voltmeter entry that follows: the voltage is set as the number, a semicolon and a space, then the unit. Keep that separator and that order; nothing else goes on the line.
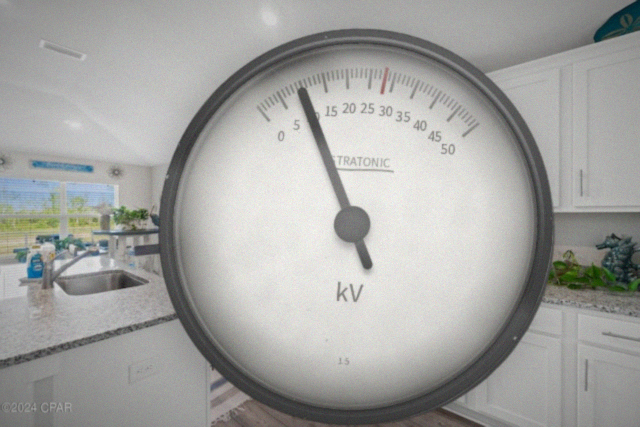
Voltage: 10; kV
